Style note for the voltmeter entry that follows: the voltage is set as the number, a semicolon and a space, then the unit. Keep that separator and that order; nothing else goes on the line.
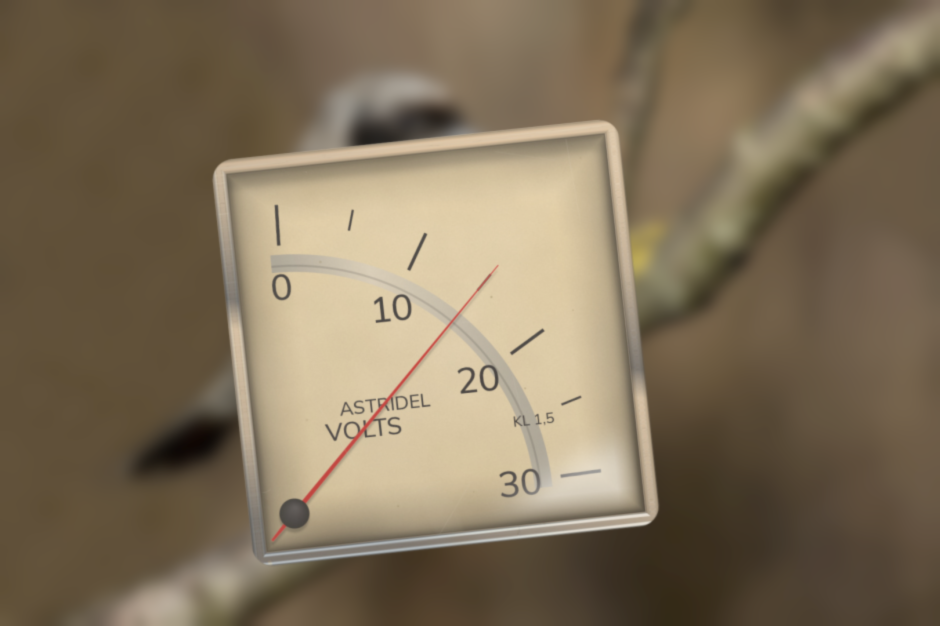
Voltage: 15; V
